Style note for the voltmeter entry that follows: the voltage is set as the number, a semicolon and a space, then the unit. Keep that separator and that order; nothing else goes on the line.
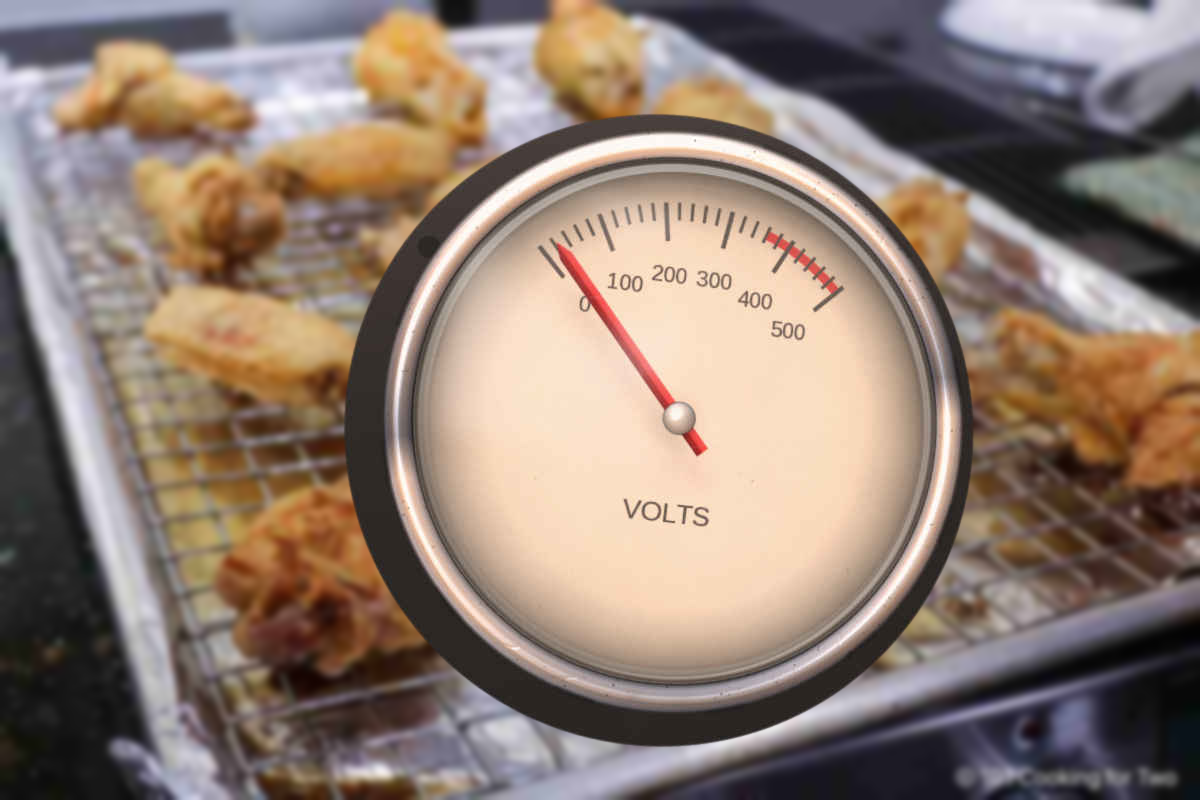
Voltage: 20; V
